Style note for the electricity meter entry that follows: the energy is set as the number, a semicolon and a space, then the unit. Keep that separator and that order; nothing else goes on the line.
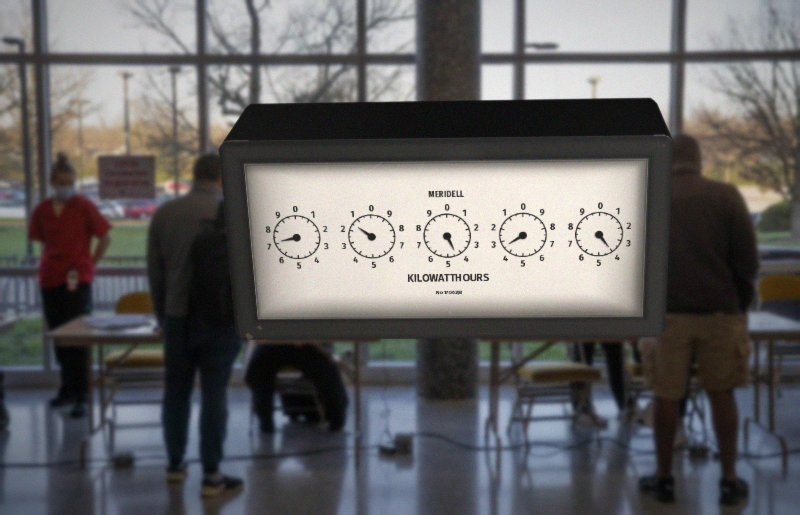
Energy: 71434; kWh
